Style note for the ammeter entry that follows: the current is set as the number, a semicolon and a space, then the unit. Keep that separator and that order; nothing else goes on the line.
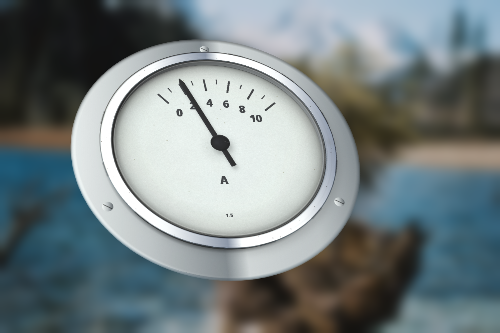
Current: 2; A
